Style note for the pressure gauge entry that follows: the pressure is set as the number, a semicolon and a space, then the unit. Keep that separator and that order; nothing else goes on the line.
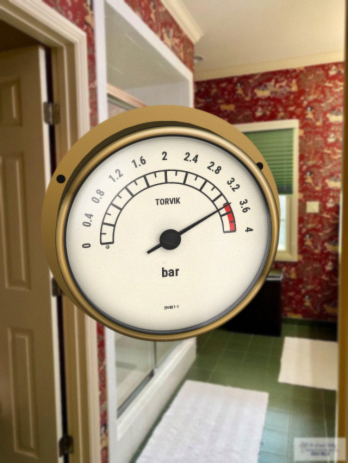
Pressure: 3.4; bar
